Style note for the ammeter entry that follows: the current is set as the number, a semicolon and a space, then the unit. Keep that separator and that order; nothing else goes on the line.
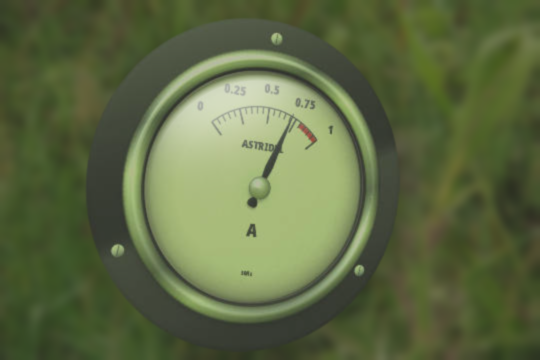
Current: 0.7; A
